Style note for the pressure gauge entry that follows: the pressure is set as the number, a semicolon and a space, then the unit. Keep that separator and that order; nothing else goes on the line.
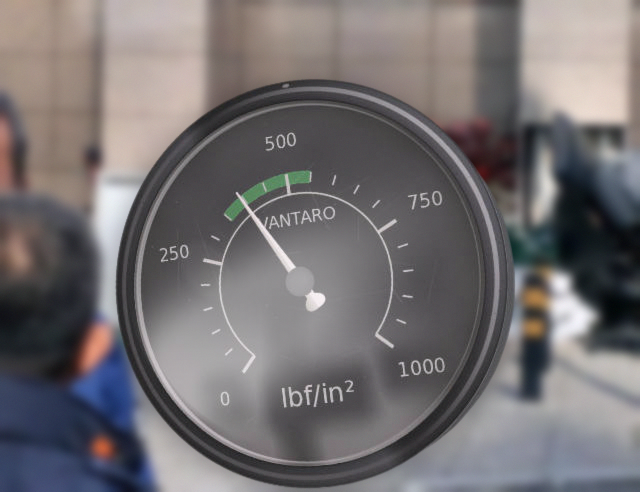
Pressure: 400; psi
